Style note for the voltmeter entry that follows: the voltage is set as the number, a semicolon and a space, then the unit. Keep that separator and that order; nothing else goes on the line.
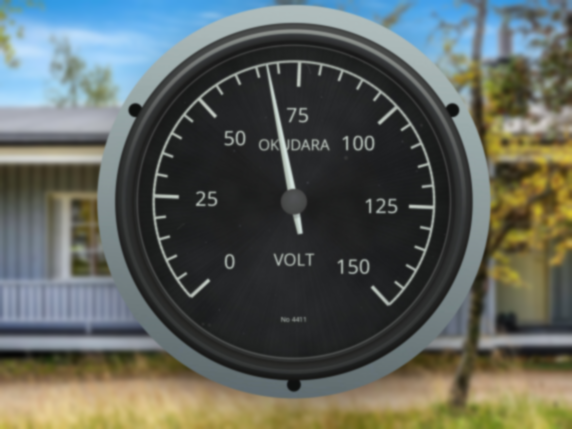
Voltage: 67.5; V
